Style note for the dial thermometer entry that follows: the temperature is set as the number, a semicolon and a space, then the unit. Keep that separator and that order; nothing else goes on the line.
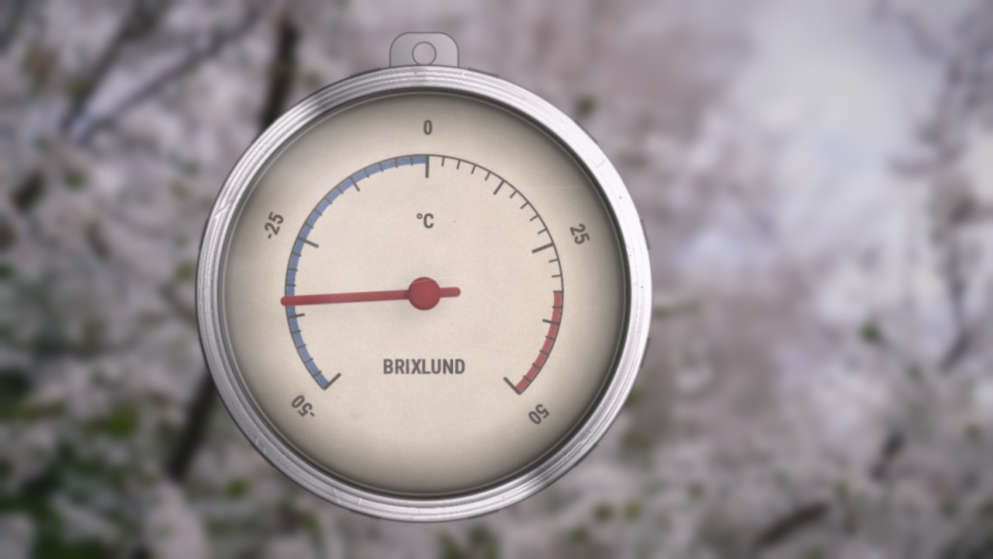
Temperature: -35; °C
